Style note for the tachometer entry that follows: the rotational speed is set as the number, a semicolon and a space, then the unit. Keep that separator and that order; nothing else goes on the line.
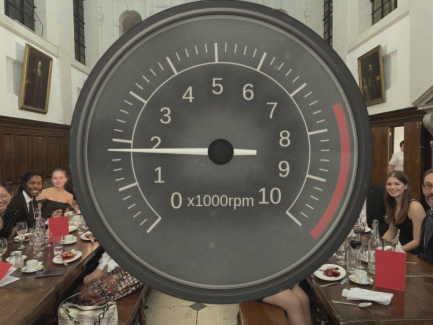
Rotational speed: 1800; rpm
